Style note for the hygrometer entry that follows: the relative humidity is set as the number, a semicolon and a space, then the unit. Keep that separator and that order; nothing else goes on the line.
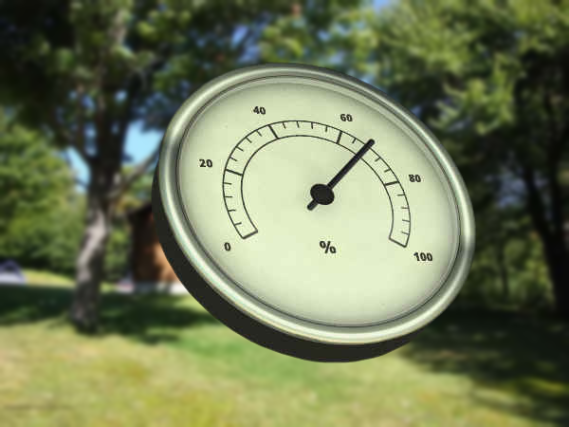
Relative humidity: 68; %
